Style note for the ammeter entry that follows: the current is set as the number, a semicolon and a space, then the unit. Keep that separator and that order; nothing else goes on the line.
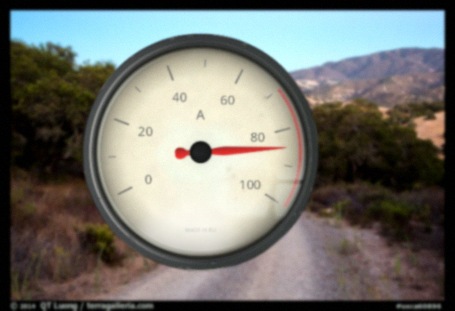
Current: 85; A
